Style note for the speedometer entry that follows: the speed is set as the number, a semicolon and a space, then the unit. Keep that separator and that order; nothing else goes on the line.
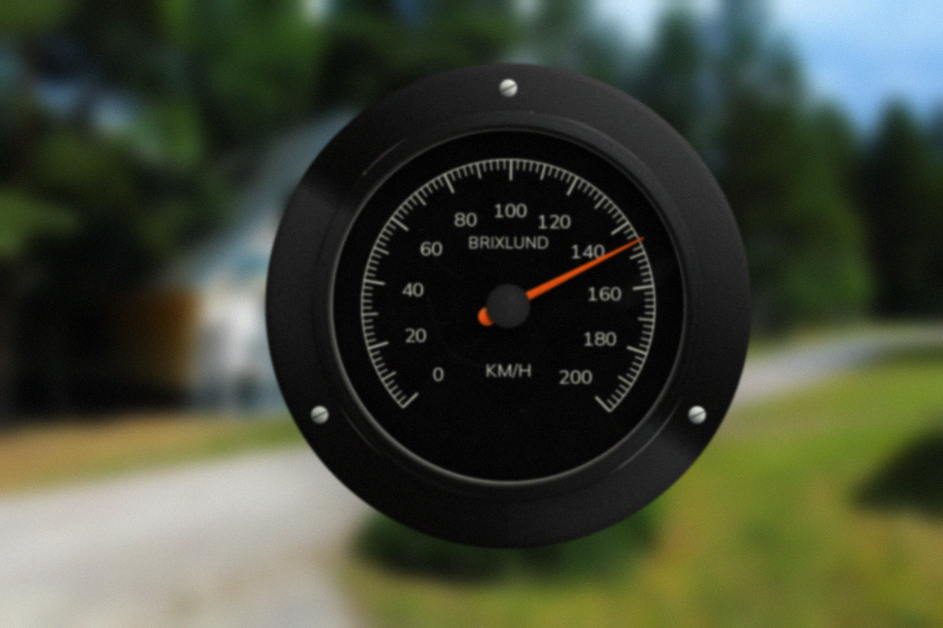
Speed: 146; km/h
